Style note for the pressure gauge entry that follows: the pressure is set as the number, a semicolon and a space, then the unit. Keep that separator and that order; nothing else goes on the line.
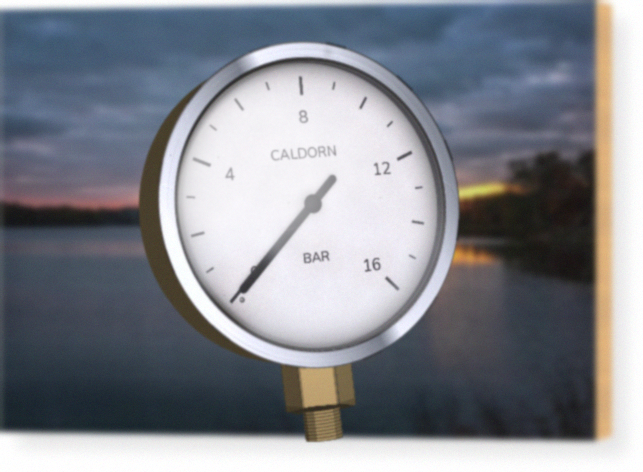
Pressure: 0; bar
